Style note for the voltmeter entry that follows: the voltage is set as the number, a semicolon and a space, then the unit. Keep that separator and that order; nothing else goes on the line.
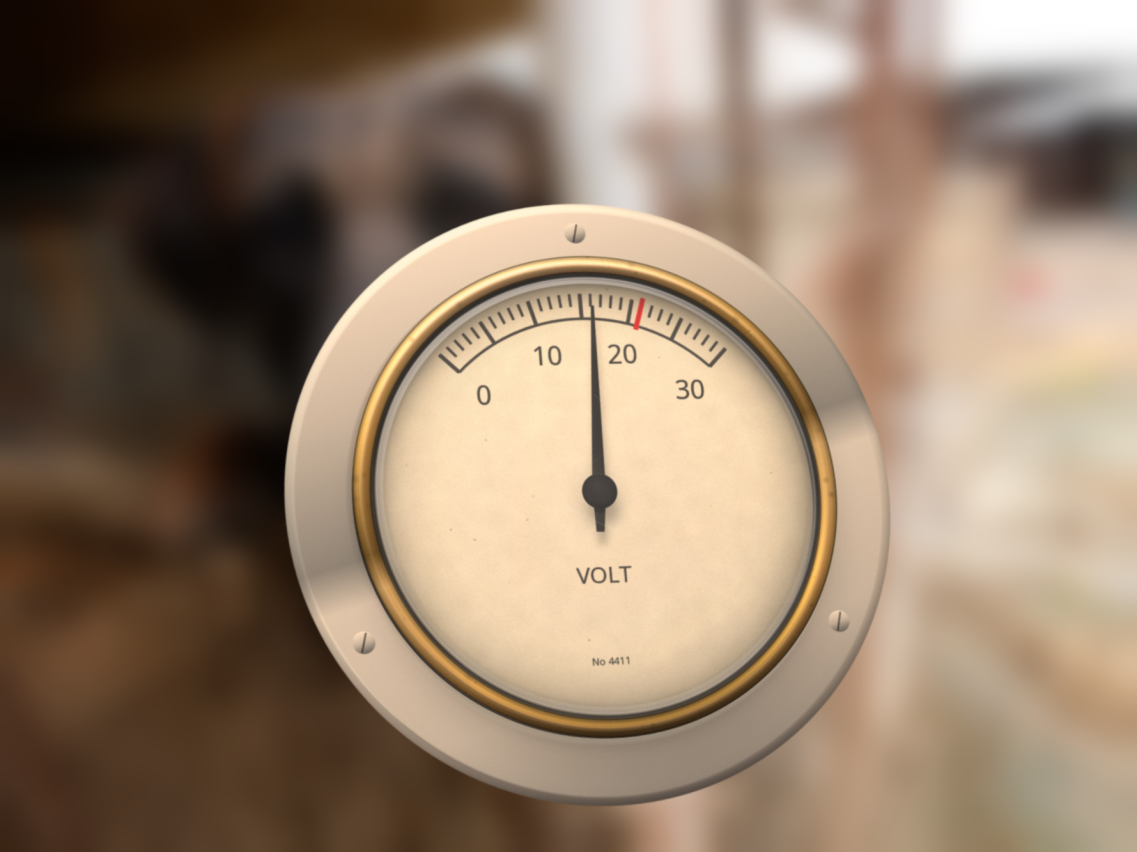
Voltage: 16; V
